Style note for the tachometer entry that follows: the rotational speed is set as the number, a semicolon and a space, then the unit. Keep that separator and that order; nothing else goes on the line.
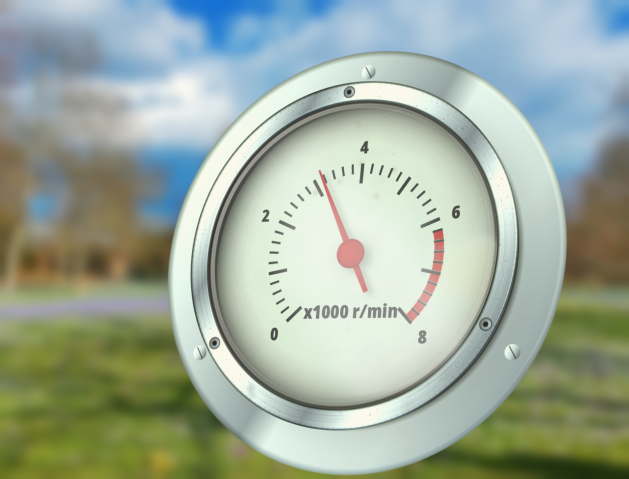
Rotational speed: 3200; rpm
